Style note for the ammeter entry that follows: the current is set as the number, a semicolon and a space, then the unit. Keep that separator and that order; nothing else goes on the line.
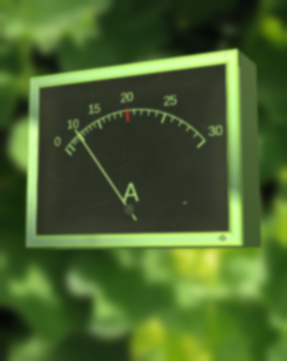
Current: 10; A
